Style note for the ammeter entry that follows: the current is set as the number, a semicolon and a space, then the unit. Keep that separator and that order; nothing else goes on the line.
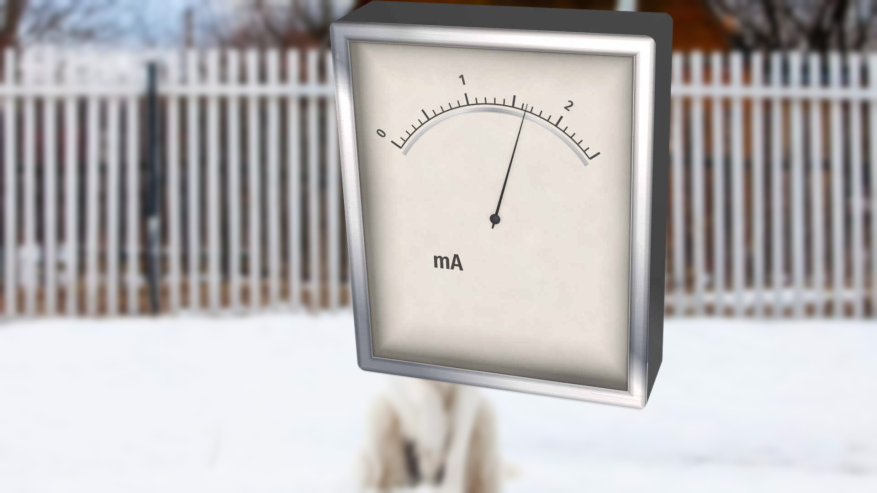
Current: 1.65; mA
